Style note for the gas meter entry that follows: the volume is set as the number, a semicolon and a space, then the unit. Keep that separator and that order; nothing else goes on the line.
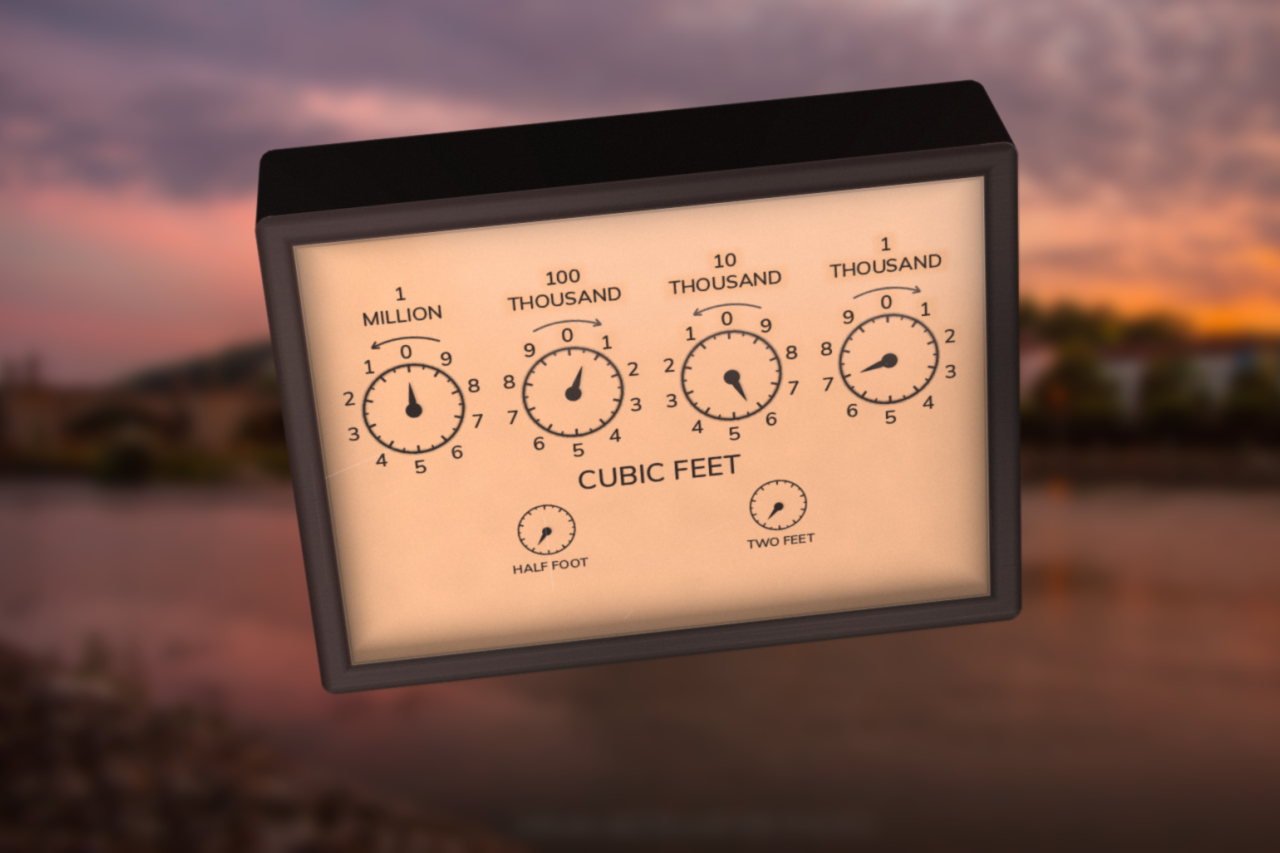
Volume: 5700; ft³
